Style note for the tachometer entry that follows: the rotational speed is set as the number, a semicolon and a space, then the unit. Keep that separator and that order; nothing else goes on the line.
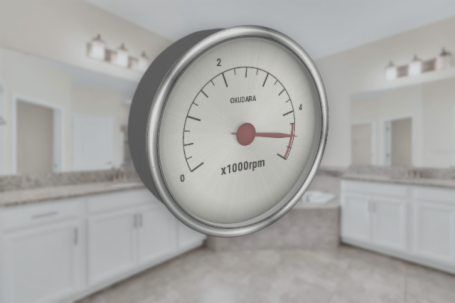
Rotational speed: 4500; rpm
